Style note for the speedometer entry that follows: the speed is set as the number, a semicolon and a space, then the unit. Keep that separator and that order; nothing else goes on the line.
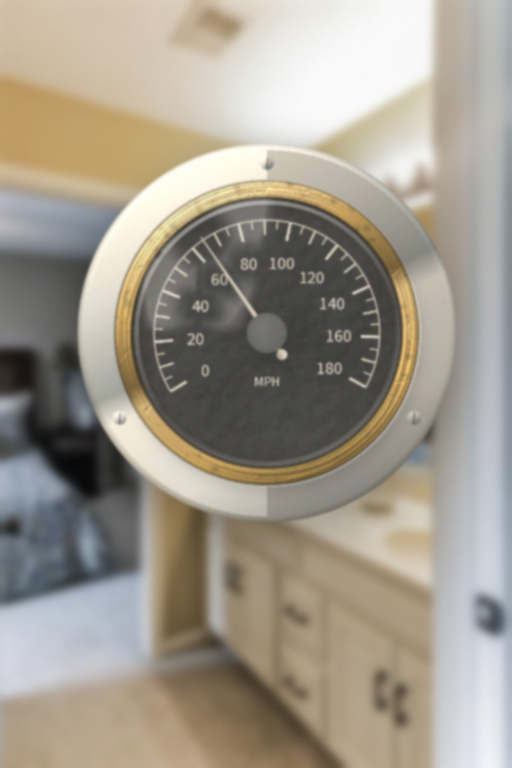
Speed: 65; mph
